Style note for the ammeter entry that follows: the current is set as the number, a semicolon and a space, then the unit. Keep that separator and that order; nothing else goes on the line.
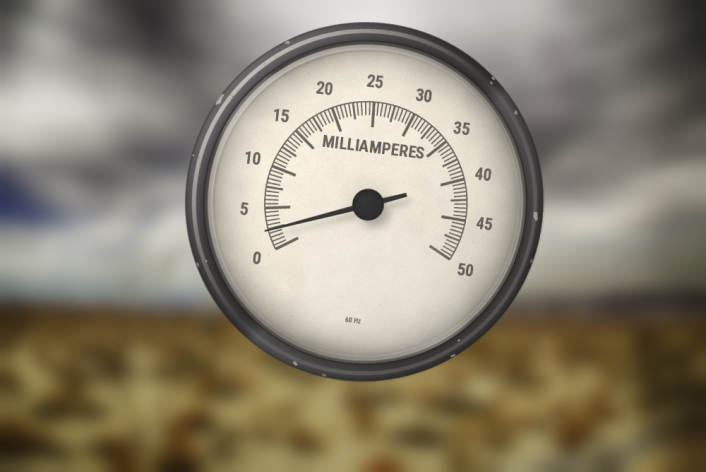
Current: 2.5; mA
